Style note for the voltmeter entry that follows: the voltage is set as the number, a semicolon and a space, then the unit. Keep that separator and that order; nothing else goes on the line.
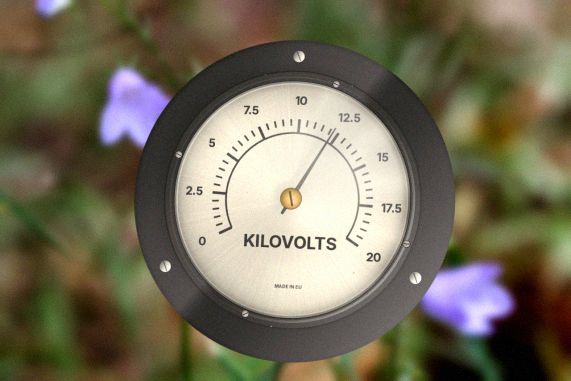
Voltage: 12.25; kV
